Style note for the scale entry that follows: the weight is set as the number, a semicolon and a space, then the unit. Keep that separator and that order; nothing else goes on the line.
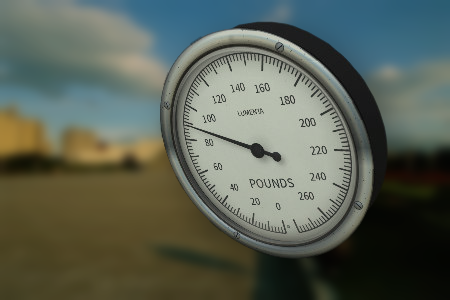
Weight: 90; lb
